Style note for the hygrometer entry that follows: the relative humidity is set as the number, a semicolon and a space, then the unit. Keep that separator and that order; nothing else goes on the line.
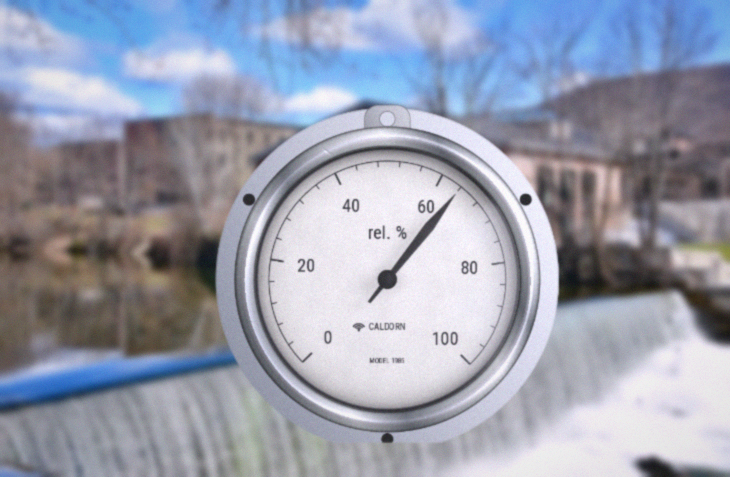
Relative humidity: 64; %
